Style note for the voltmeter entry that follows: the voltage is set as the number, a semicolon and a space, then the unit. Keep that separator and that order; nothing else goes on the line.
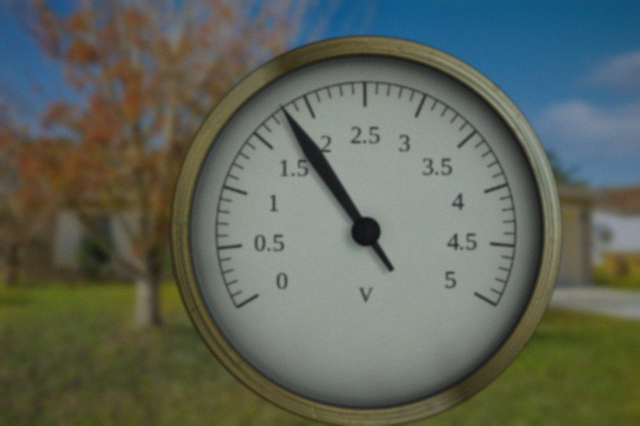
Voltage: 1.8; V
